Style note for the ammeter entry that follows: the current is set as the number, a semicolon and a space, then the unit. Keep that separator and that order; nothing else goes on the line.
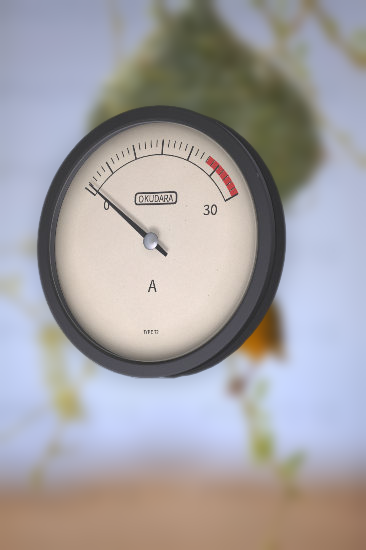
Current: 1; A
